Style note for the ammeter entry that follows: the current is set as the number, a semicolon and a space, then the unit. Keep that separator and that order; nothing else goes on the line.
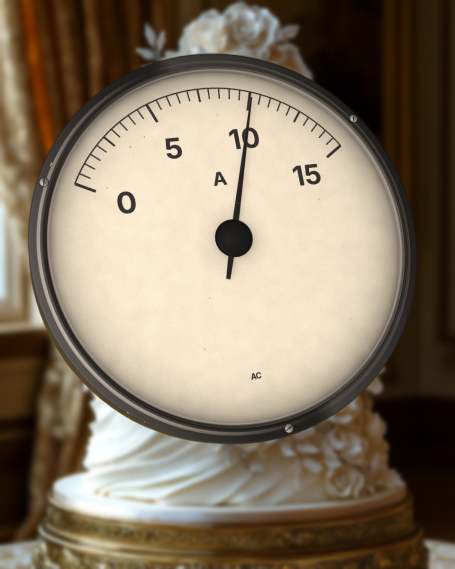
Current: 10; A
